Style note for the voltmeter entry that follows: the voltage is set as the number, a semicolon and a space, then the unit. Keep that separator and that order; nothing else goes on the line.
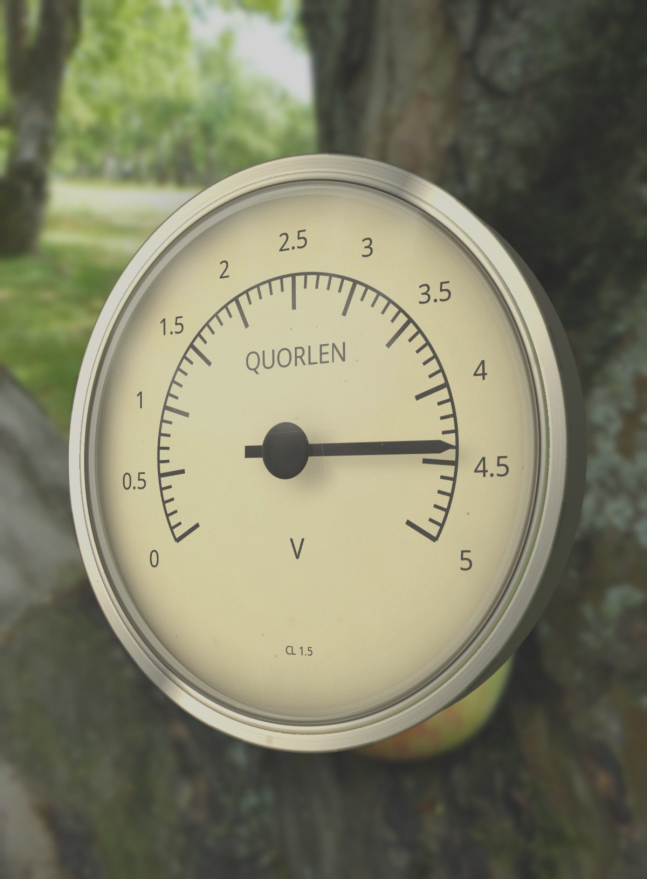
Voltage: 4.4; V
